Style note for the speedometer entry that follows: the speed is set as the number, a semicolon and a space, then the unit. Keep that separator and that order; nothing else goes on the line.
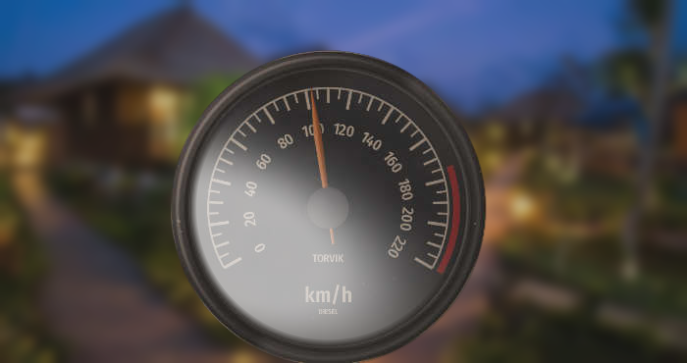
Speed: 102.5; km/h
